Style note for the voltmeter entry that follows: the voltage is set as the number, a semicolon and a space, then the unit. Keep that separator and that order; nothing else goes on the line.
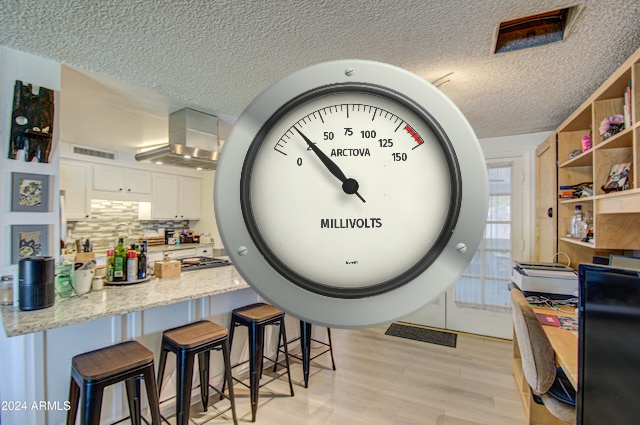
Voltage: 25; mV
